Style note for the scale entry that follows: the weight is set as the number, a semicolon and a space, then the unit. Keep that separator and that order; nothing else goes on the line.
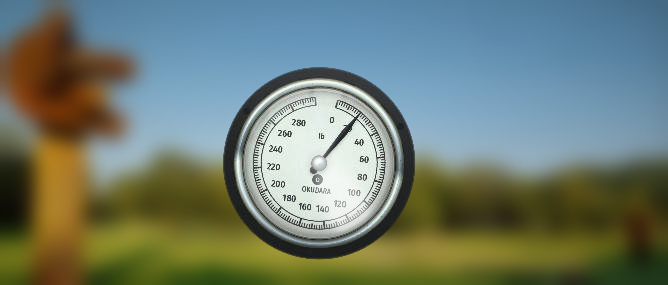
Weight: 20; lb
